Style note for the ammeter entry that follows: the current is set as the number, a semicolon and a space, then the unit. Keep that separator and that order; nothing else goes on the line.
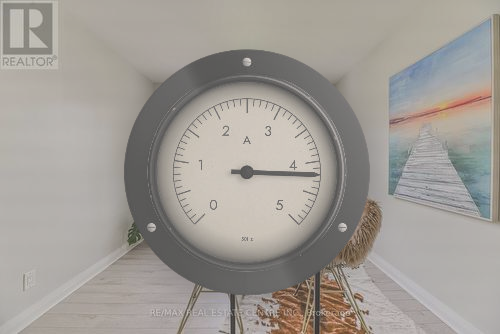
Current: 4.2; A
